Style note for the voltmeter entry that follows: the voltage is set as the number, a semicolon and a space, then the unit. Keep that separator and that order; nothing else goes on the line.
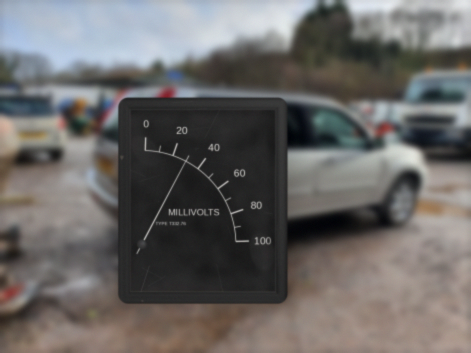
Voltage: 30; mV
